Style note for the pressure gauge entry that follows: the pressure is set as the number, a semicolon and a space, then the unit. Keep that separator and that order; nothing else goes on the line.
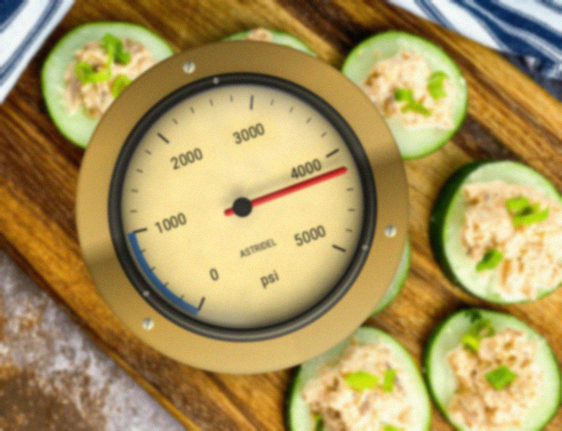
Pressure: 4200; psi
